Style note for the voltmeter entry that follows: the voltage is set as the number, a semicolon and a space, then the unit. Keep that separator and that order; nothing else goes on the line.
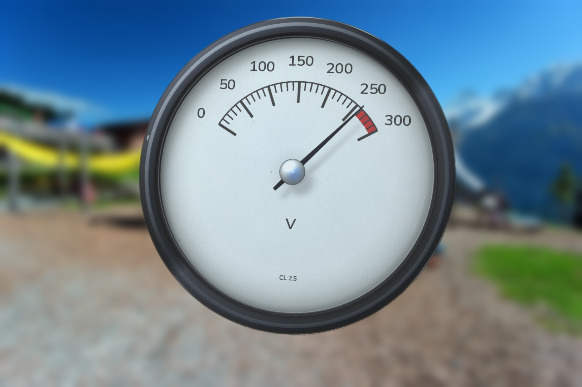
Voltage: 260; V
